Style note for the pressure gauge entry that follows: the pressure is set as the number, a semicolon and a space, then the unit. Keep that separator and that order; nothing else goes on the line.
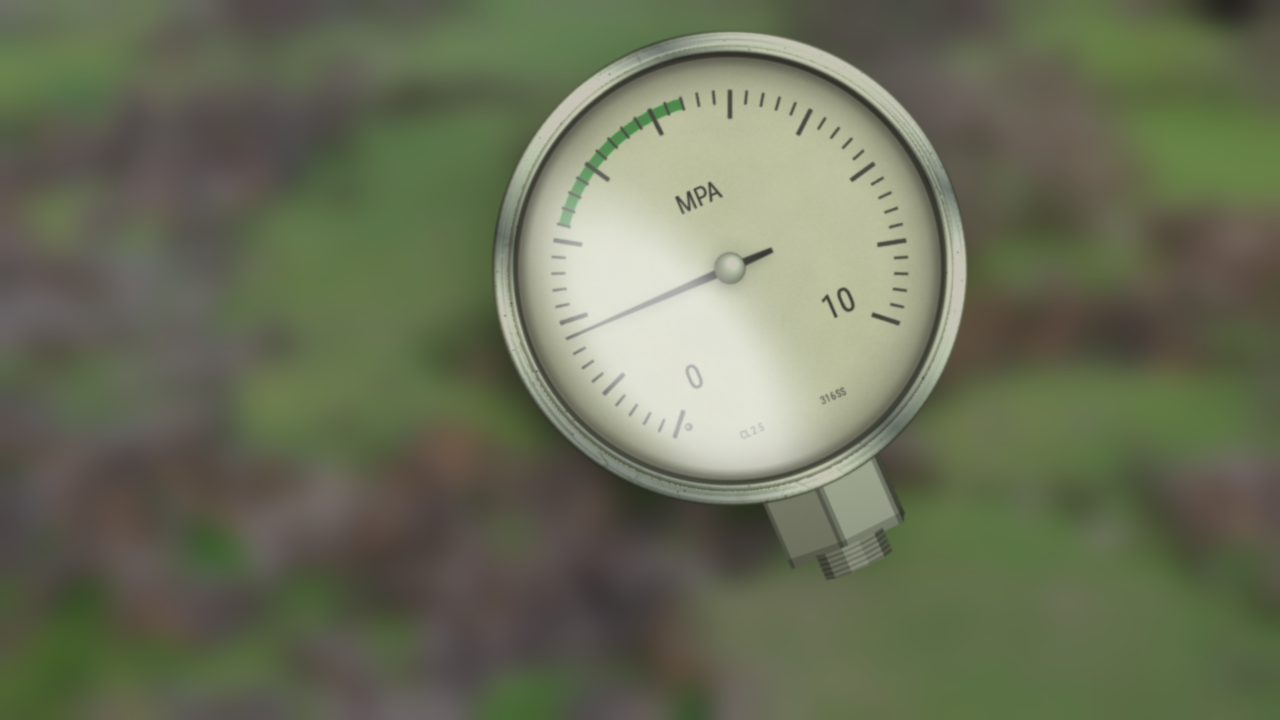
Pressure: 1.8; MPa
